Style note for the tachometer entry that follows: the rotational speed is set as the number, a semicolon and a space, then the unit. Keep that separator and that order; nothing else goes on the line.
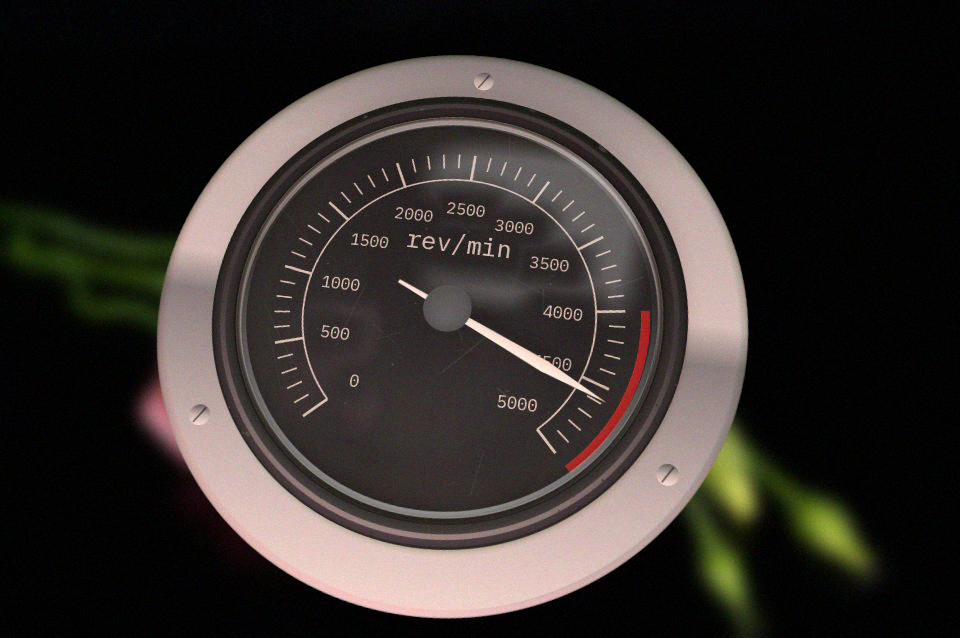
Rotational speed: 4600; rpm
